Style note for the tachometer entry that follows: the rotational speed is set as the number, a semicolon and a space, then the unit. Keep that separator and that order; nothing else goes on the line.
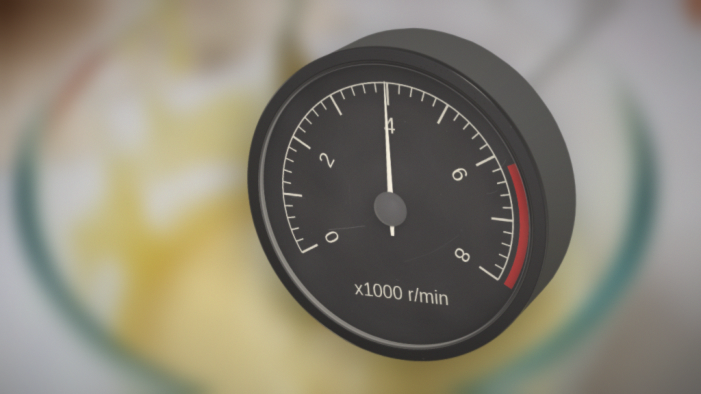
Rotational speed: 4000; rpm
